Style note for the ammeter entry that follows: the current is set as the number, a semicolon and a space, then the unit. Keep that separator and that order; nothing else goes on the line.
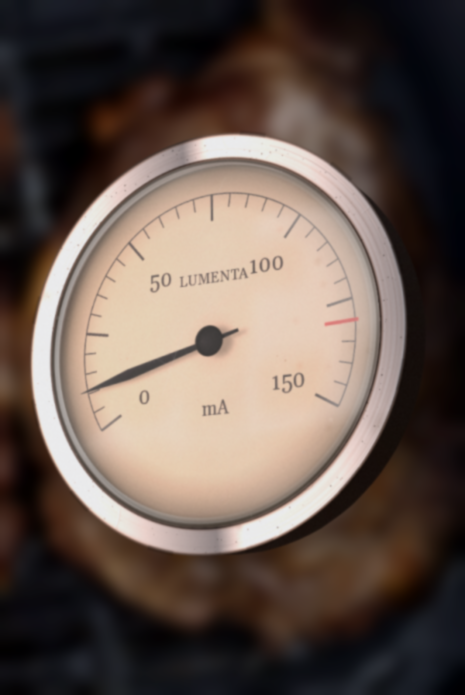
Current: 10; mA
